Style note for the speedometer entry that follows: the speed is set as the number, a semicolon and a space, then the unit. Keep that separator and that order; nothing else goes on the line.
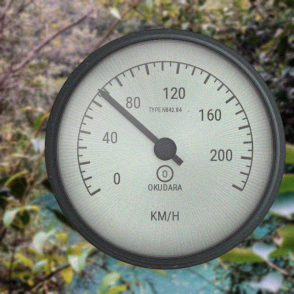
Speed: 67.5; km/h
